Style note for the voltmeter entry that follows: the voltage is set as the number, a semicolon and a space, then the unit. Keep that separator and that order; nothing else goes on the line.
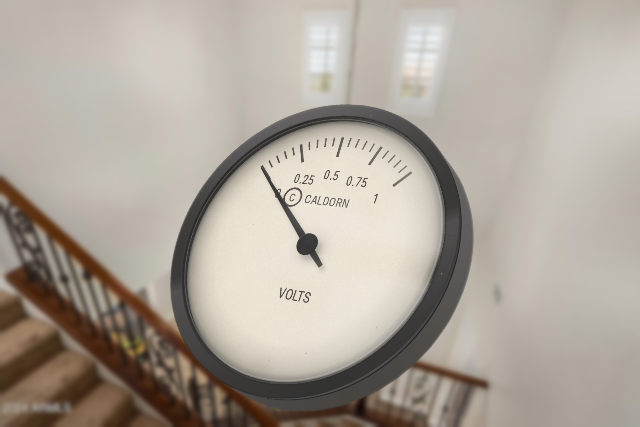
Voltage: 0; V
